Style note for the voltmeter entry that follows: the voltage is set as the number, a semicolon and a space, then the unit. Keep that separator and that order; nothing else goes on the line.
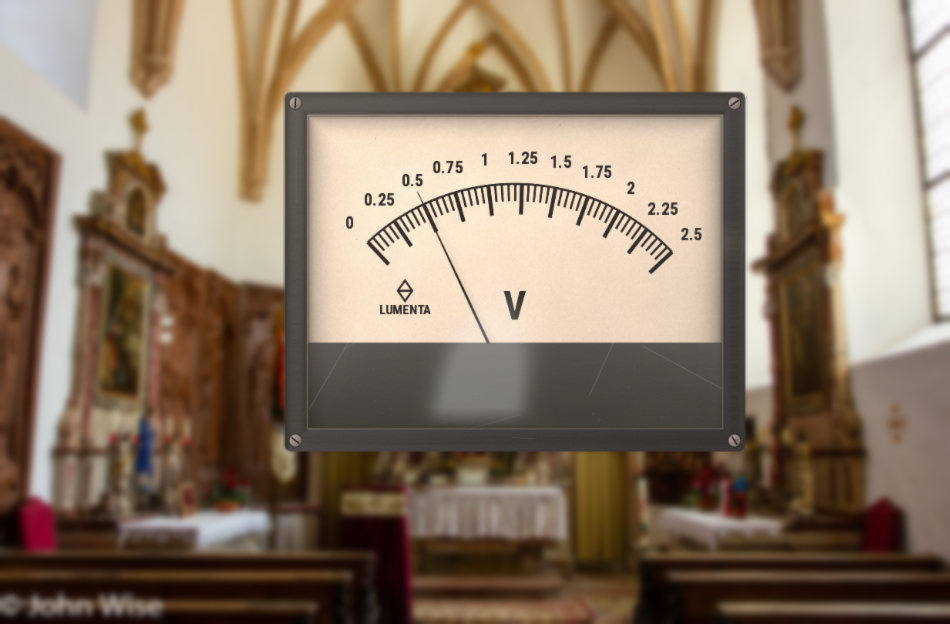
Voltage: 0.5; V
